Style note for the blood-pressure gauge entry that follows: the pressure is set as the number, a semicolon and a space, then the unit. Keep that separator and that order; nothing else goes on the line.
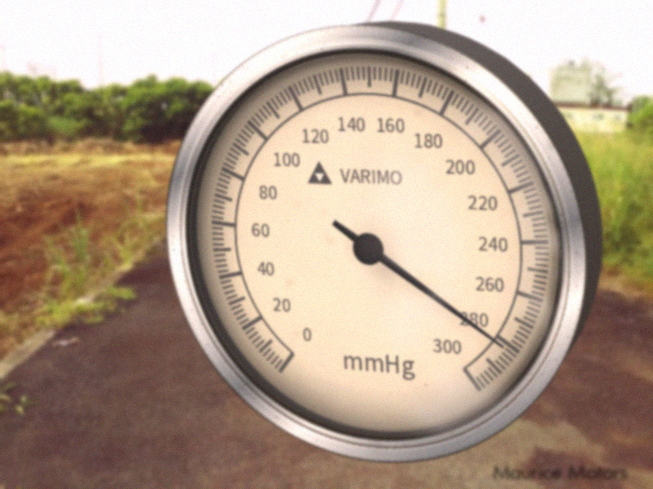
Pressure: 280; mmHg
